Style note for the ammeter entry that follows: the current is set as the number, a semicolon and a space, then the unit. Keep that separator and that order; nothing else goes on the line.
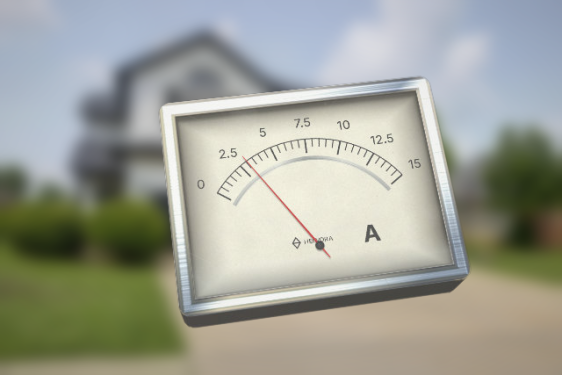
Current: 3; A
